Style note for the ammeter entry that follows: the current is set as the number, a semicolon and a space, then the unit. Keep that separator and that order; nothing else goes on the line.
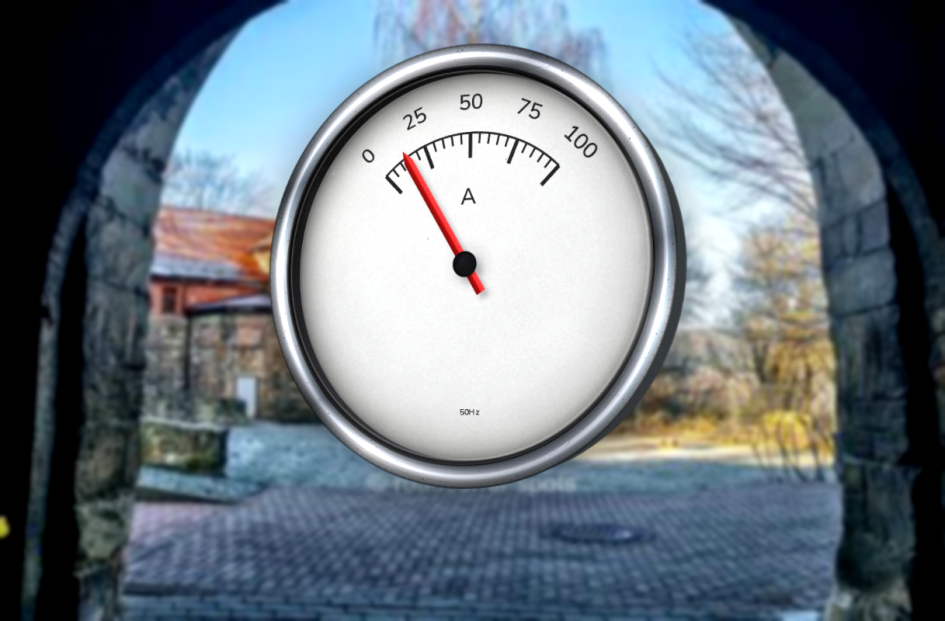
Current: 15; A
